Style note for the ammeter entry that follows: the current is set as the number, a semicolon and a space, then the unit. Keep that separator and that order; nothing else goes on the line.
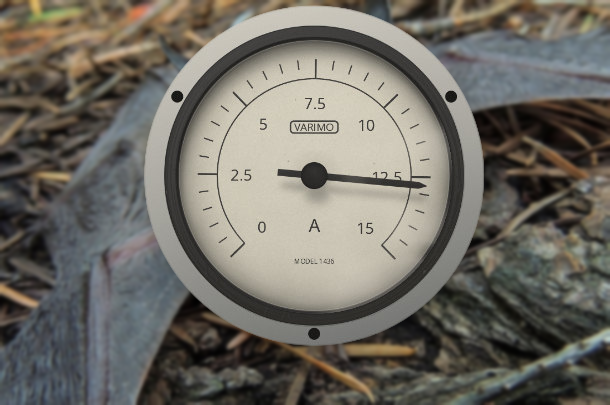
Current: 12.75; A
